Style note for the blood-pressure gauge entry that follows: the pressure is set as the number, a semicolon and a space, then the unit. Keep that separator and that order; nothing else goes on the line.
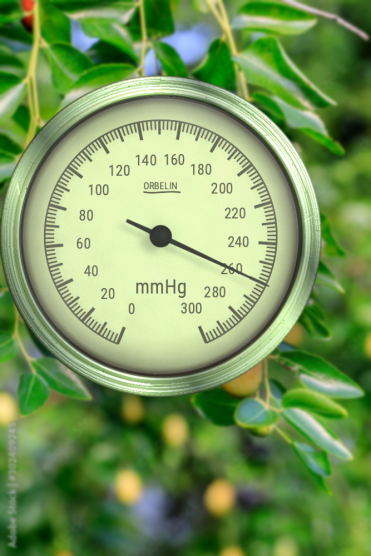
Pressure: 260; mmHg
